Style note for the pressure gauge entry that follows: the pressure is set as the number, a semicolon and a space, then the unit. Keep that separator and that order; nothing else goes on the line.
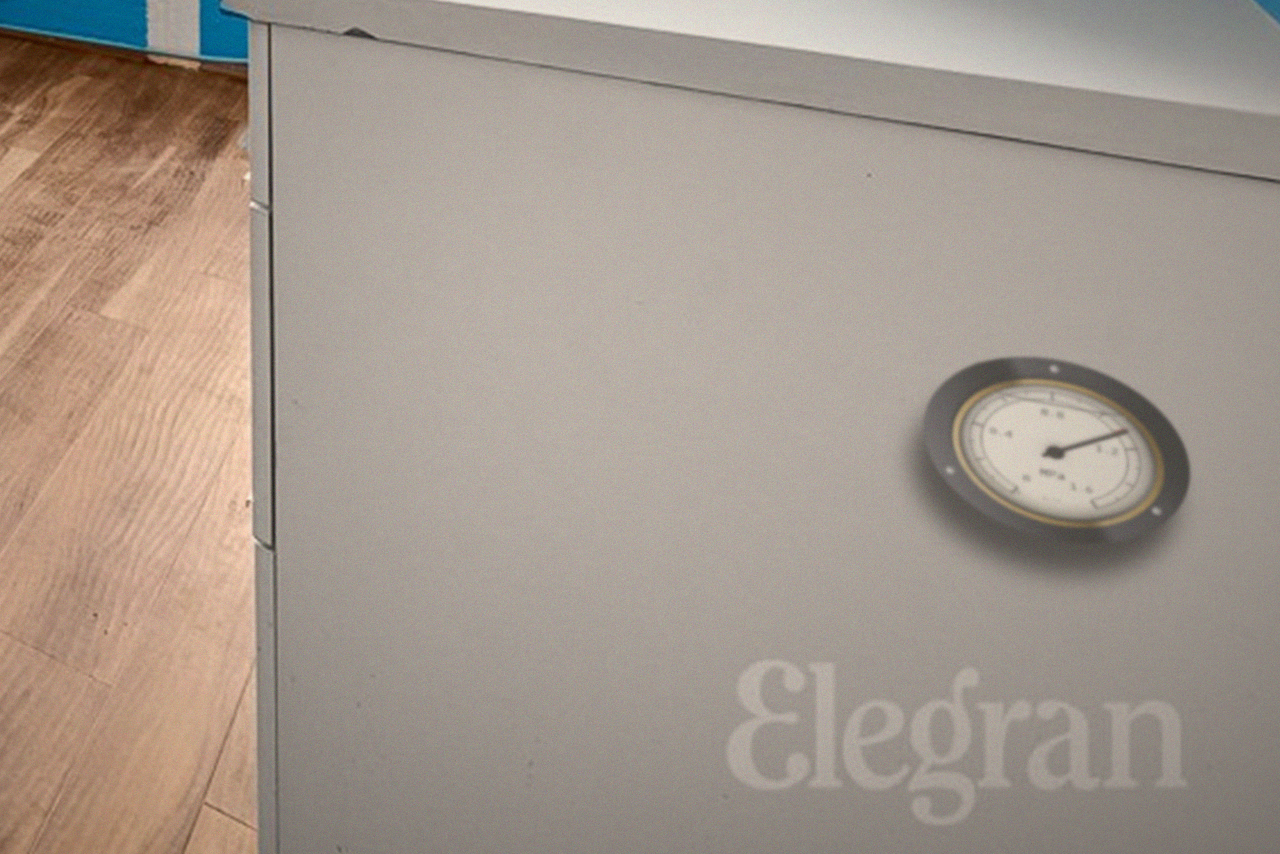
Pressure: 1.1; MPa
